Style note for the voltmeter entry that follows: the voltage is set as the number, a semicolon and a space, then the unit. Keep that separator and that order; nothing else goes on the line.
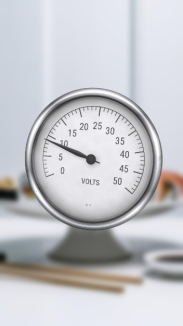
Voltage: 9; V
